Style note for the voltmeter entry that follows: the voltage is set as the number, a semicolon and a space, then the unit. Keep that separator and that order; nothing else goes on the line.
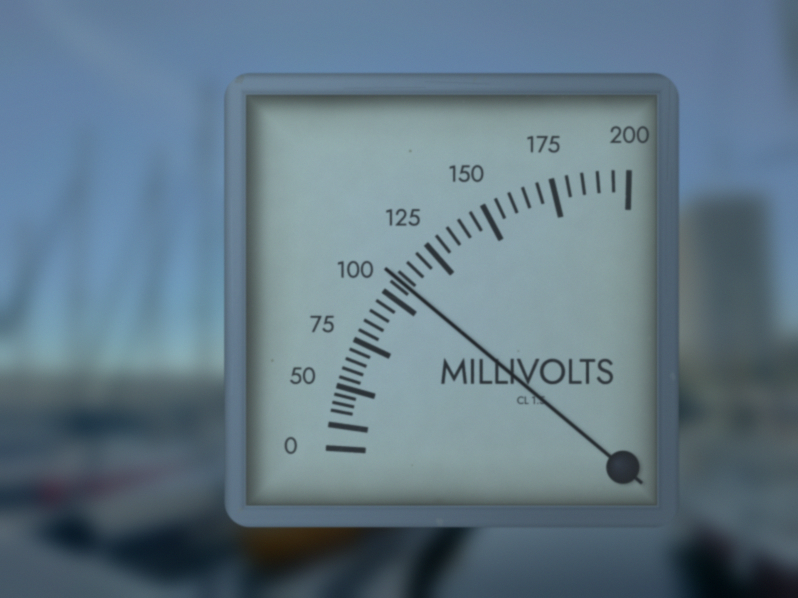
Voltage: 107.5; mV
